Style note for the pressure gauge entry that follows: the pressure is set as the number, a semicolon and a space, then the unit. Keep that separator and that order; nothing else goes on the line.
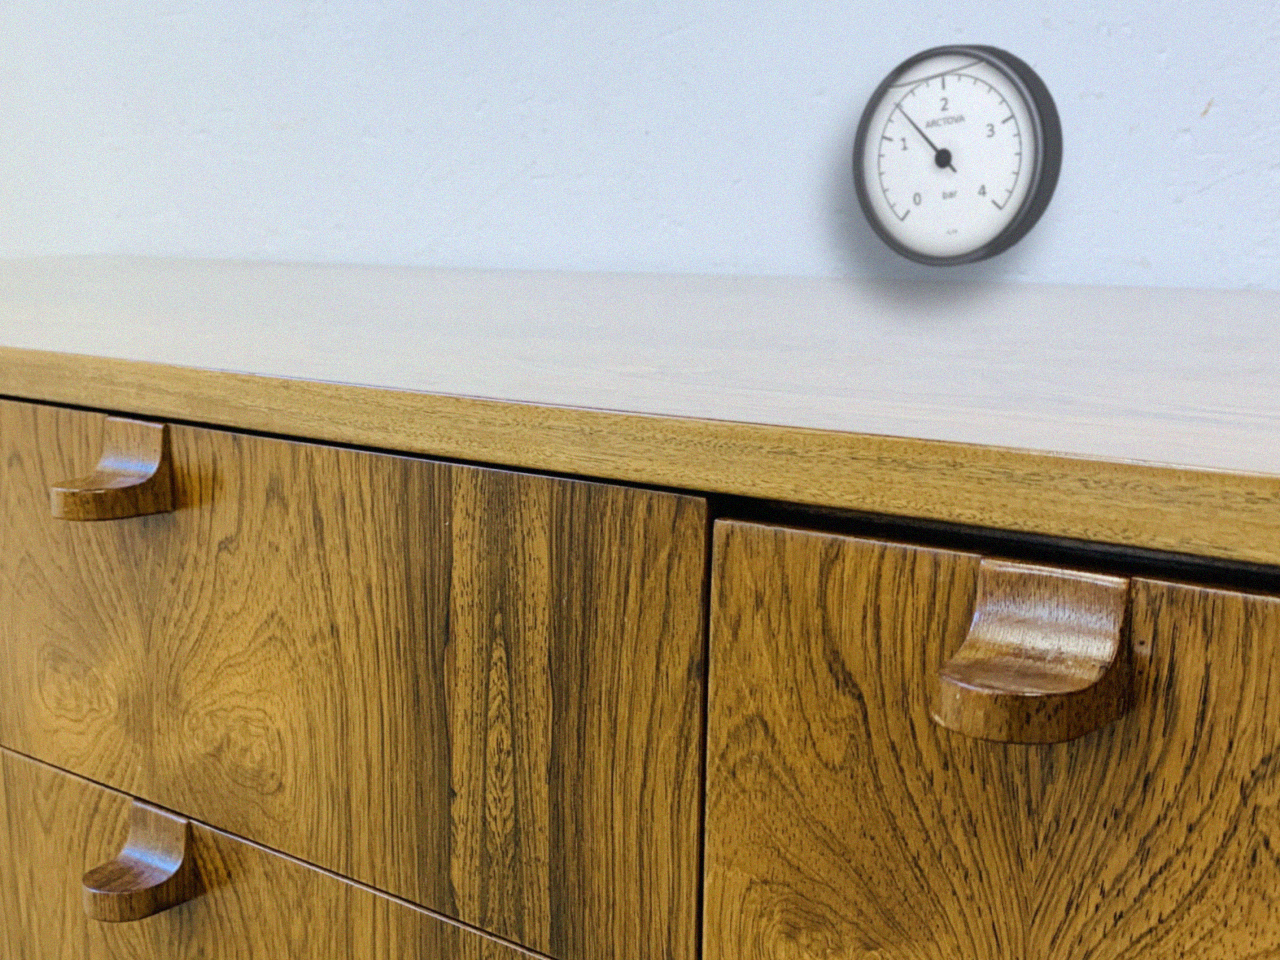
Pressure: 1.4; bar
